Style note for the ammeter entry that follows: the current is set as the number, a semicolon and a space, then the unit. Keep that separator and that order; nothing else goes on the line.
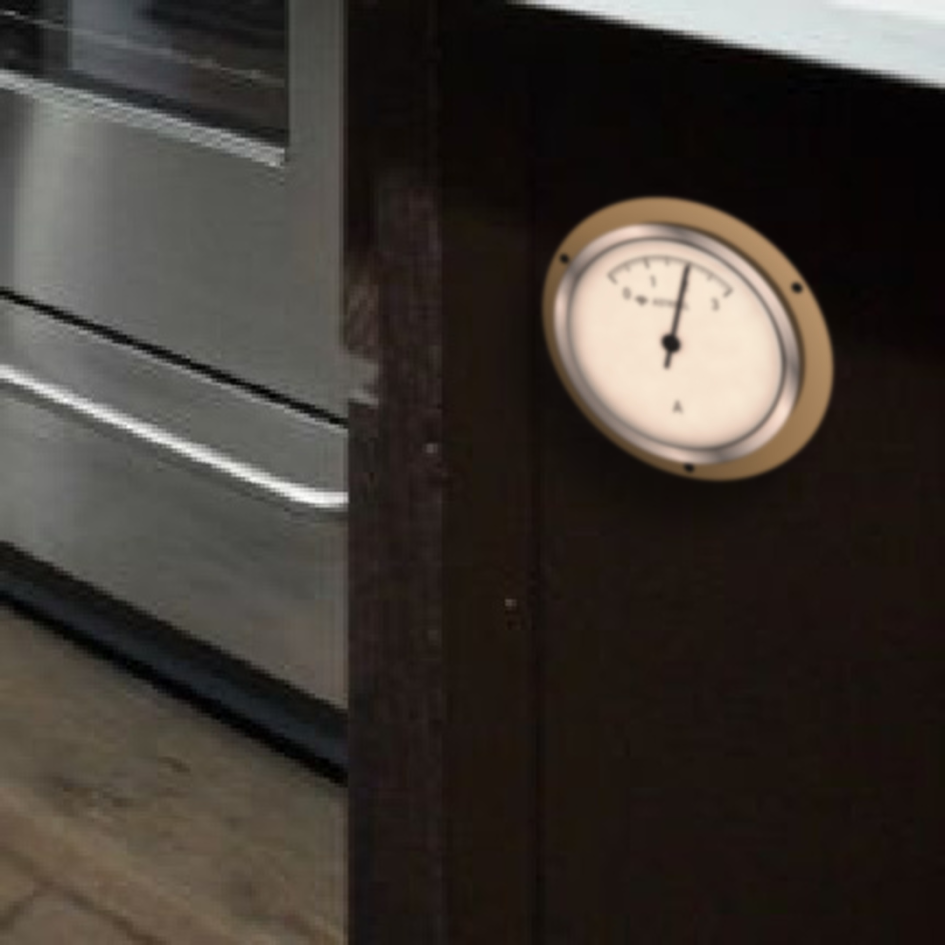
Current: 2; A
